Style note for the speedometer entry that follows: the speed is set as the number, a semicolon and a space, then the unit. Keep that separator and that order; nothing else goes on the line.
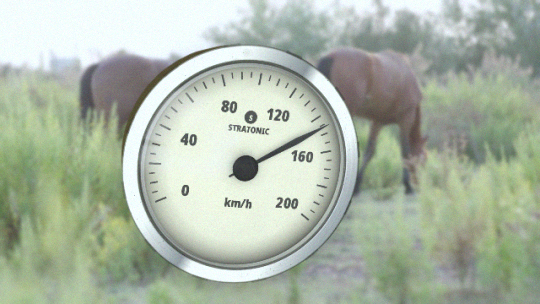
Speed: 145; km/h
